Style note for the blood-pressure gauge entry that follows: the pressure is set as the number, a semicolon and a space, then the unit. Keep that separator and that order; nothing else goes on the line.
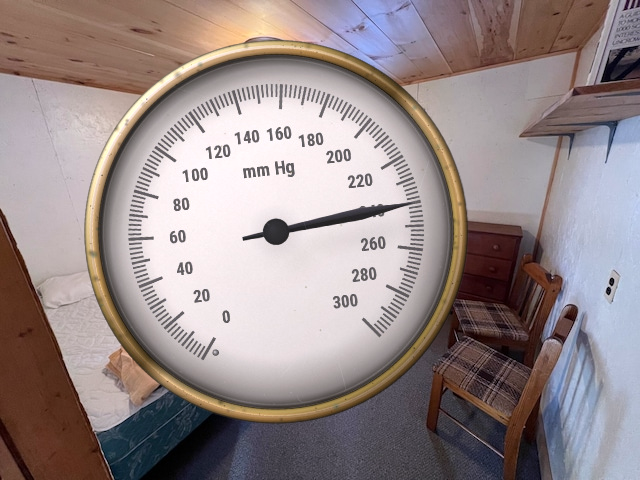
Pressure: 240; mmHg
